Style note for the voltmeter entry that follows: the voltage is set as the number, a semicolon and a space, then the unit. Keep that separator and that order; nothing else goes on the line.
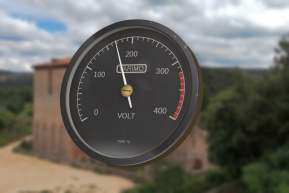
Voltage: 170; V
